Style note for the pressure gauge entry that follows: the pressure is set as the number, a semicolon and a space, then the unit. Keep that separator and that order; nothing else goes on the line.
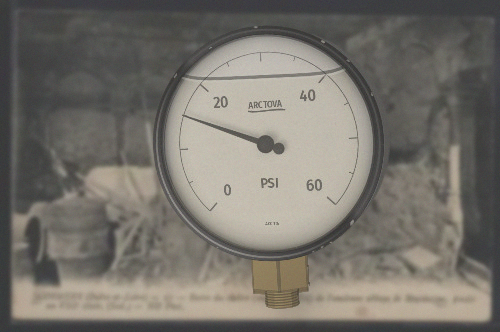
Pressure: 15; psi
